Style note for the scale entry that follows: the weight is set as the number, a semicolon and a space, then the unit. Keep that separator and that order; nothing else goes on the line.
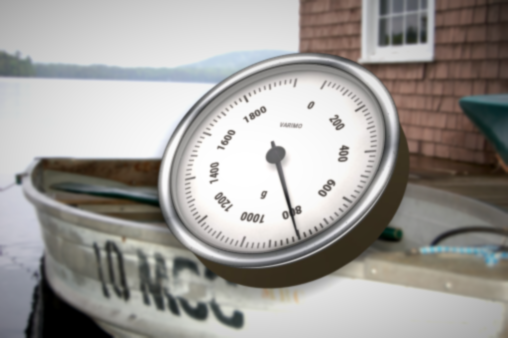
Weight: 800; g
